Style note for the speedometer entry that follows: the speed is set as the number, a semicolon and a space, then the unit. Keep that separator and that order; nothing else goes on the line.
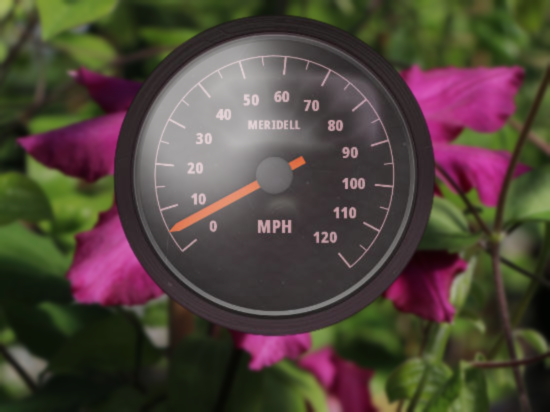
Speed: 5; mph
